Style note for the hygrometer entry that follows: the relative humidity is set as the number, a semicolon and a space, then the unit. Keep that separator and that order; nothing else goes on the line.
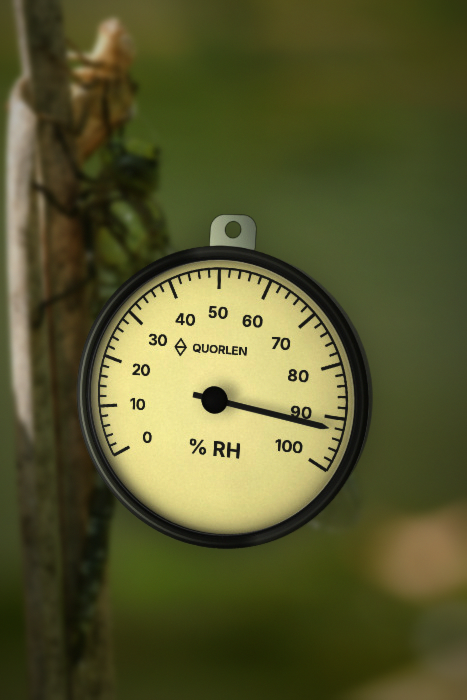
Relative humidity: 92; %
